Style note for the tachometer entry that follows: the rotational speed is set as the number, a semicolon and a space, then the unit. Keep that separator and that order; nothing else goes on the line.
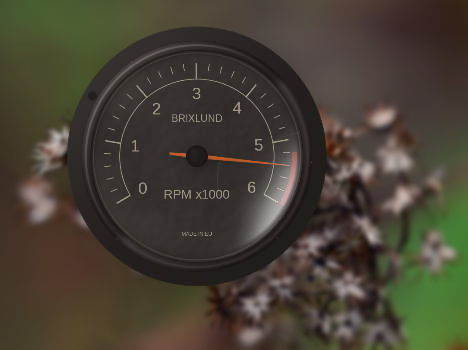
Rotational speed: 5400; rpm
